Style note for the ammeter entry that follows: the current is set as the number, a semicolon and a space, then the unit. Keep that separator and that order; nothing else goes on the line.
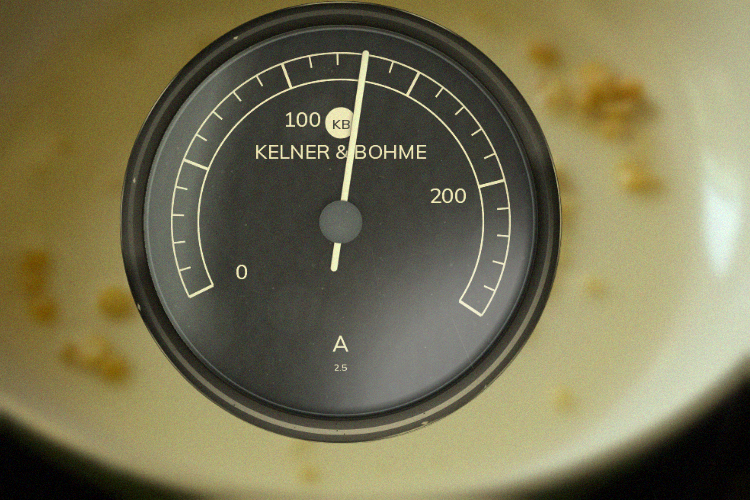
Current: 130; A
